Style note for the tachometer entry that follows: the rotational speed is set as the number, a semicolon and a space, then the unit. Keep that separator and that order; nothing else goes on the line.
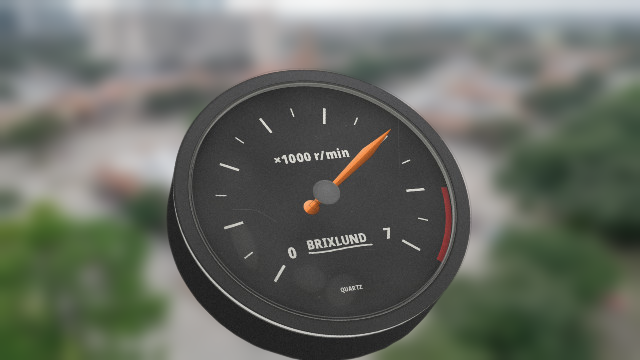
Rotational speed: 5000; rpm
